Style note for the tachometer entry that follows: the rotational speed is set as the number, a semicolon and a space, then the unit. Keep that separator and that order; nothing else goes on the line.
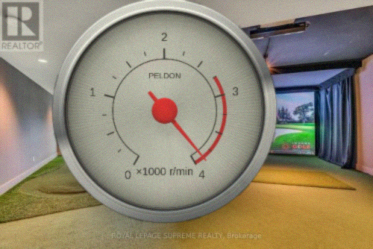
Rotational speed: 3875; rpm
